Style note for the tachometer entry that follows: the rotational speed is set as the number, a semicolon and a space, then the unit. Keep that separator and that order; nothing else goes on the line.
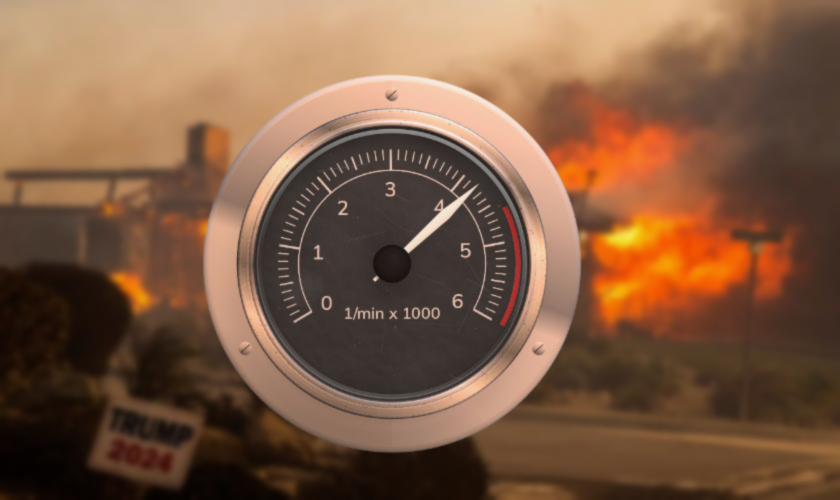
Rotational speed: 4200; rpm
